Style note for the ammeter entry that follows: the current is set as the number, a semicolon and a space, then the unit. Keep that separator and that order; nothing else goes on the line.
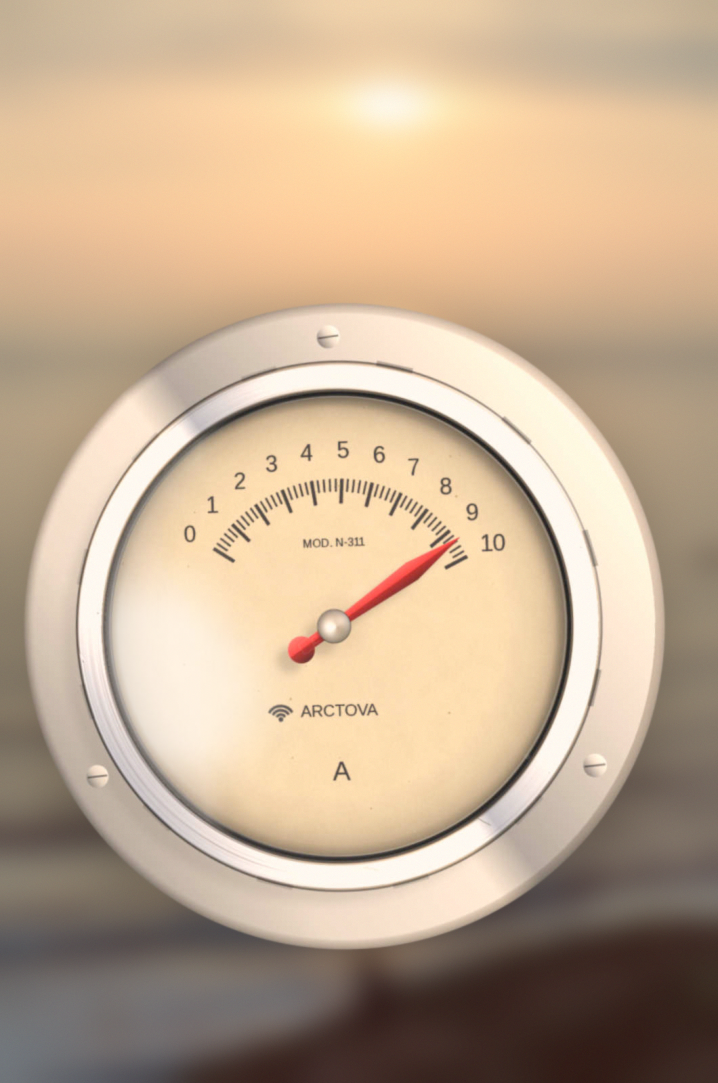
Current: 9.4; A
